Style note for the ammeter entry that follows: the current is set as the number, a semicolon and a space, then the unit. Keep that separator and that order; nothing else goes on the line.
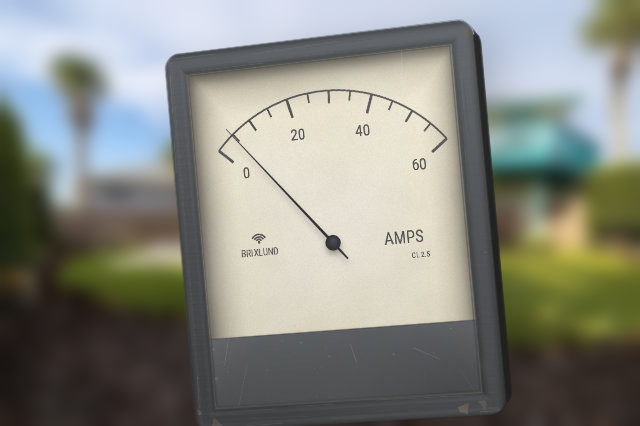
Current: 5; A
